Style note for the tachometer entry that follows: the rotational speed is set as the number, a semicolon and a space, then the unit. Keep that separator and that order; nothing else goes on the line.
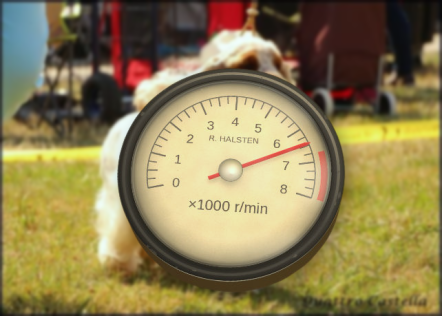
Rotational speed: 6500; rpm
